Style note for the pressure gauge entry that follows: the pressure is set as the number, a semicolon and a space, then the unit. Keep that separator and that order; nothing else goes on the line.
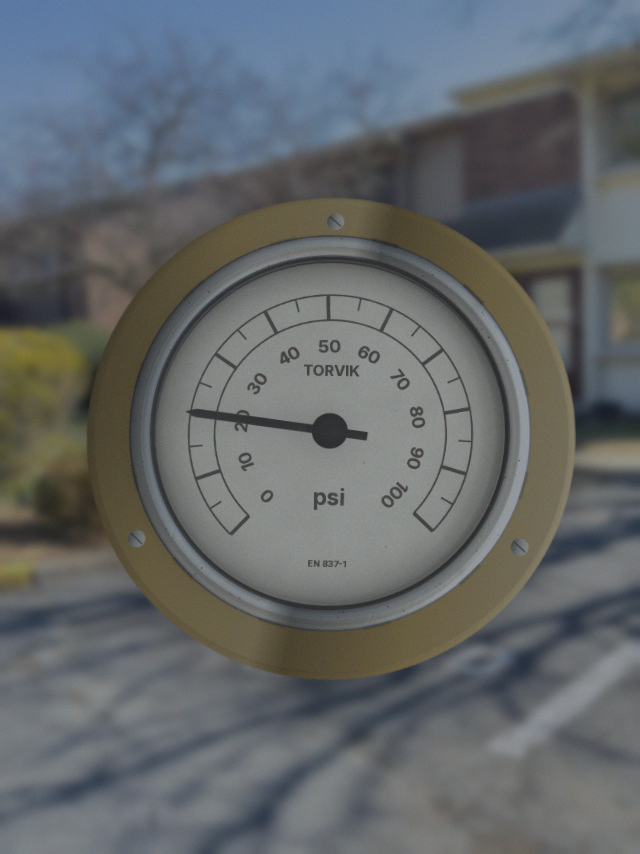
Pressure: 20; psi
